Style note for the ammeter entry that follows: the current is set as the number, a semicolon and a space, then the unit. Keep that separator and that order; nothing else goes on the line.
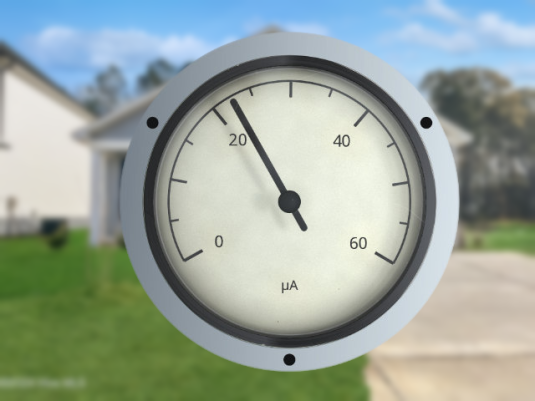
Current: 22.5; µA
